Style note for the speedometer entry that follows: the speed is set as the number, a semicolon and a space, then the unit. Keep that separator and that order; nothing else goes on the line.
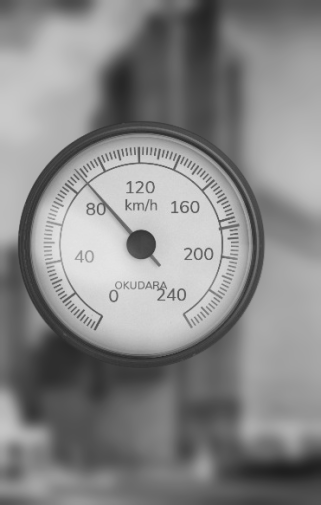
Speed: 88; km/h
